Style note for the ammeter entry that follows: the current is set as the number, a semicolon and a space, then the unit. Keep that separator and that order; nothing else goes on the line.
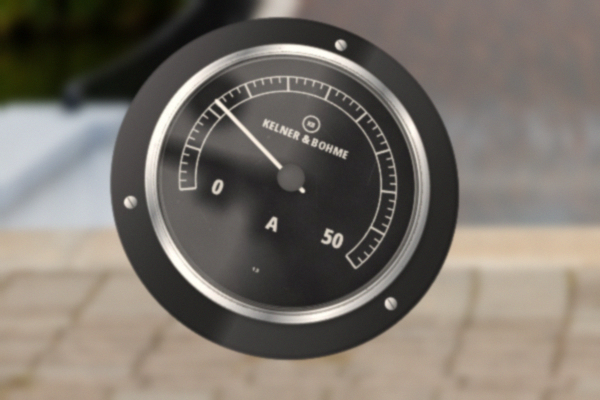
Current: 11; A
